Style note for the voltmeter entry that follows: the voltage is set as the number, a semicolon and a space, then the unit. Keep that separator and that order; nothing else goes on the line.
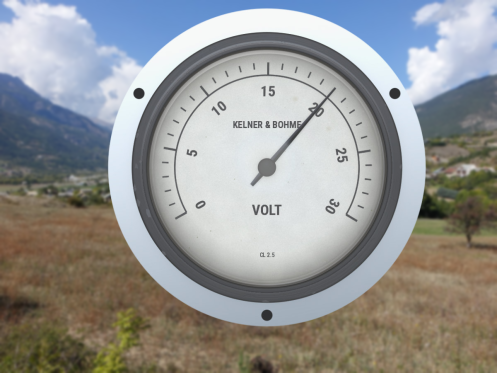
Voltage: 20; V
